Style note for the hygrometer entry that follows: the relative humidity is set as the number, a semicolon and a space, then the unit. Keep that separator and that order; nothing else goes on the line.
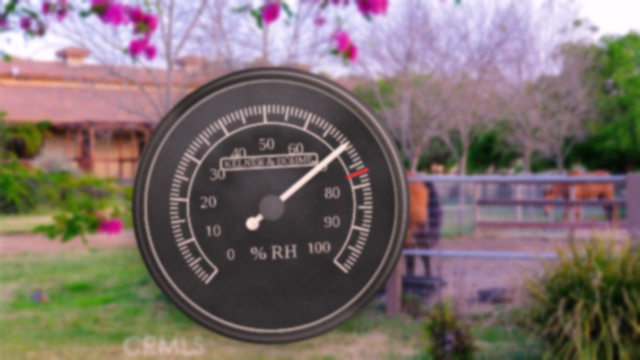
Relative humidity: 70; %
